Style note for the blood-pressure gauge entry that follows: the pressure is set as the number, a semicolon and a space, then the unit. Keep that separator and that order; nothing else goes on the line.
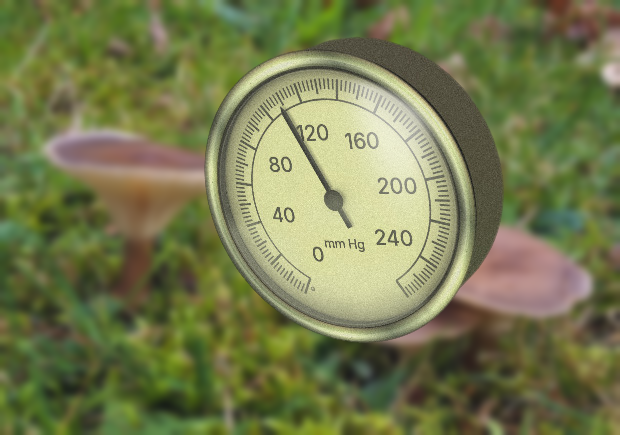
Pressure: 110; mmHg
